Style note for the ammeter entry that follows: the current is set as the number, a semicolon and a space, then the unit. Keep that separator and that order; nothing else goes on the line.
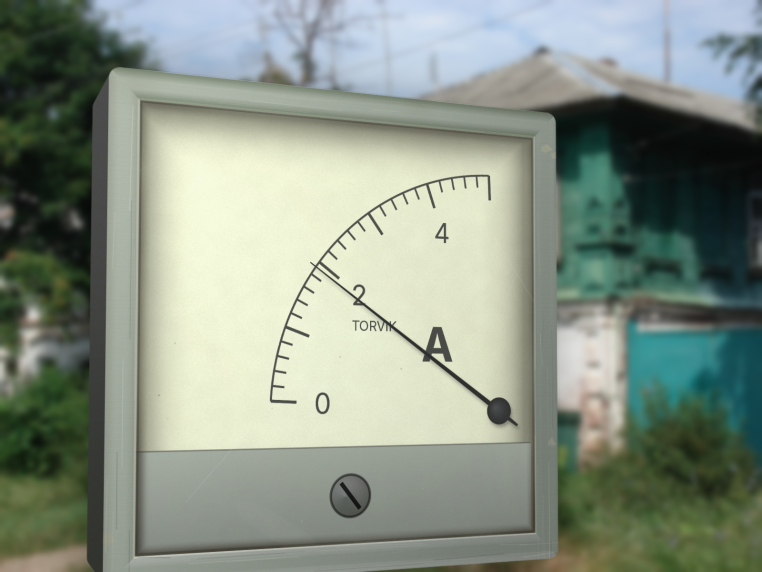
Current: 1.9; A
